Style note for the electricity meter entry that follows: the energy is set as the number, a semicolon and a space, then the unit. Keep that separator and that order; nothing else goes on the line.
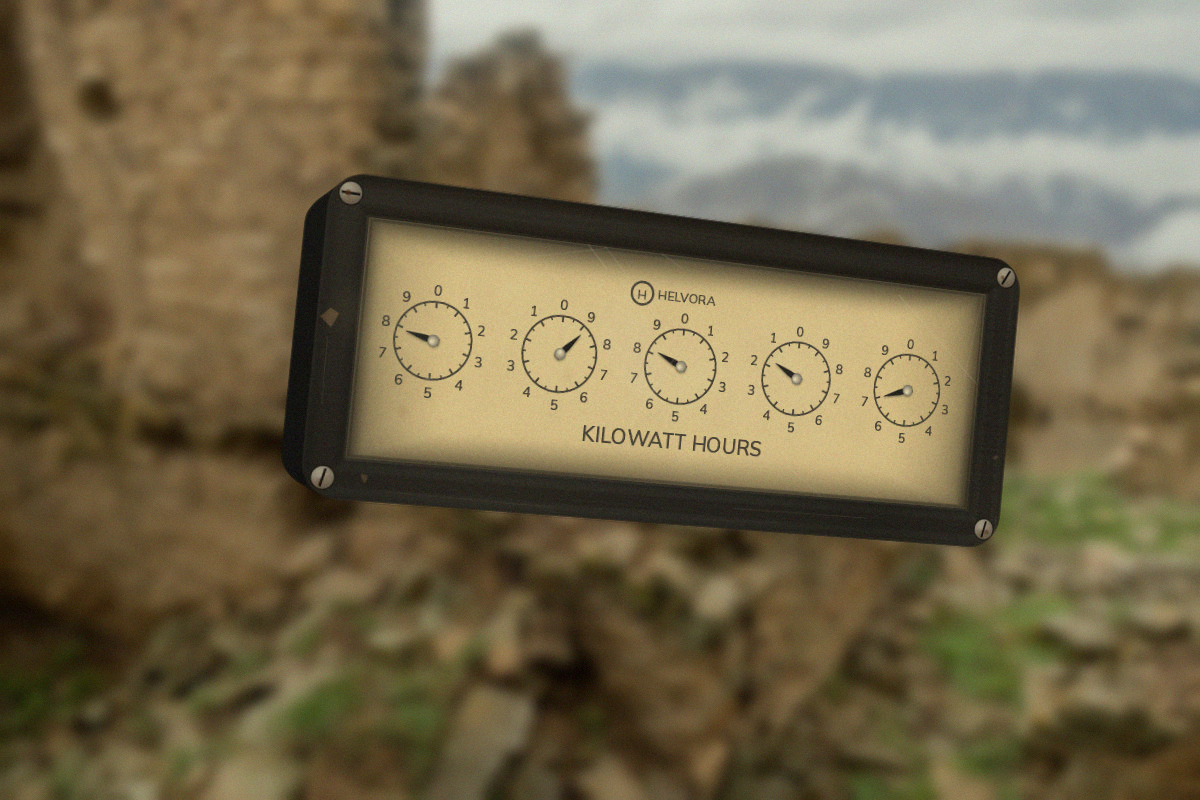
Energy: 78817; kWh
